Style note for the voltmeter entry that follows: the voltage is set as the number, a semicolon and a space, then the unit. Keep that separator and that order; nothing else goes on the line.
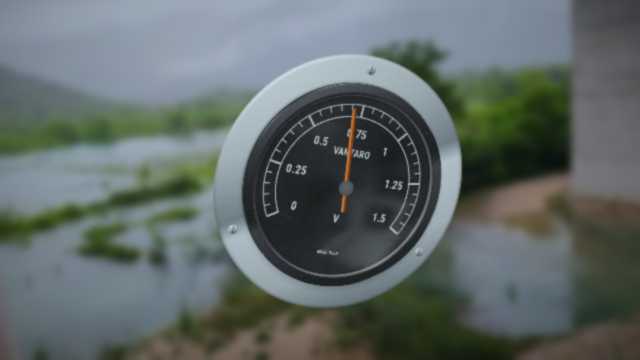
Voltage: 0.7; V
